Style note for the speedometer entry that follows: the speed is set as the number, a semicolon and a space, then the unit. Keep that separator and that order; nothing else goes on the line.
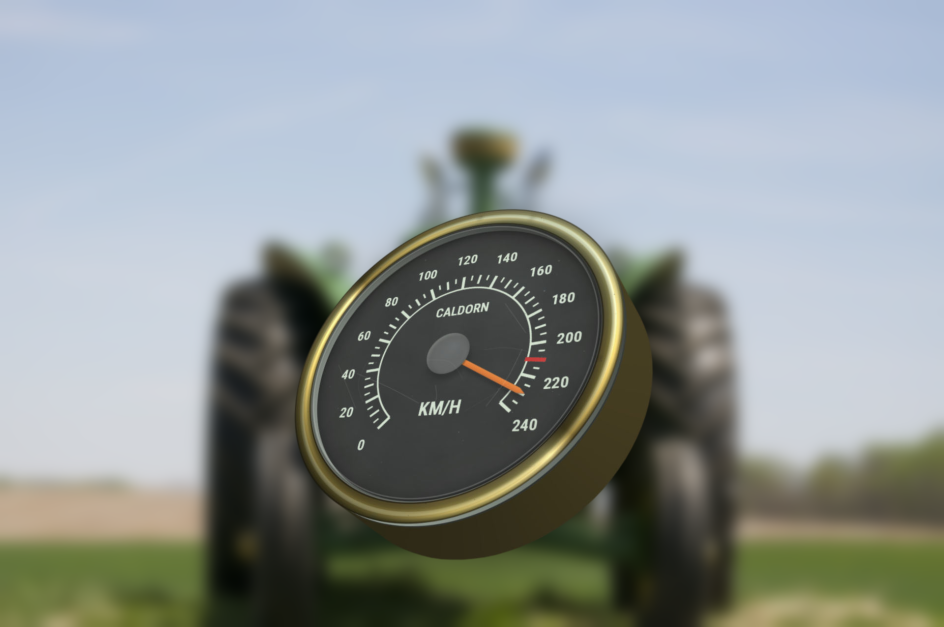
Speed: 230; km/h
